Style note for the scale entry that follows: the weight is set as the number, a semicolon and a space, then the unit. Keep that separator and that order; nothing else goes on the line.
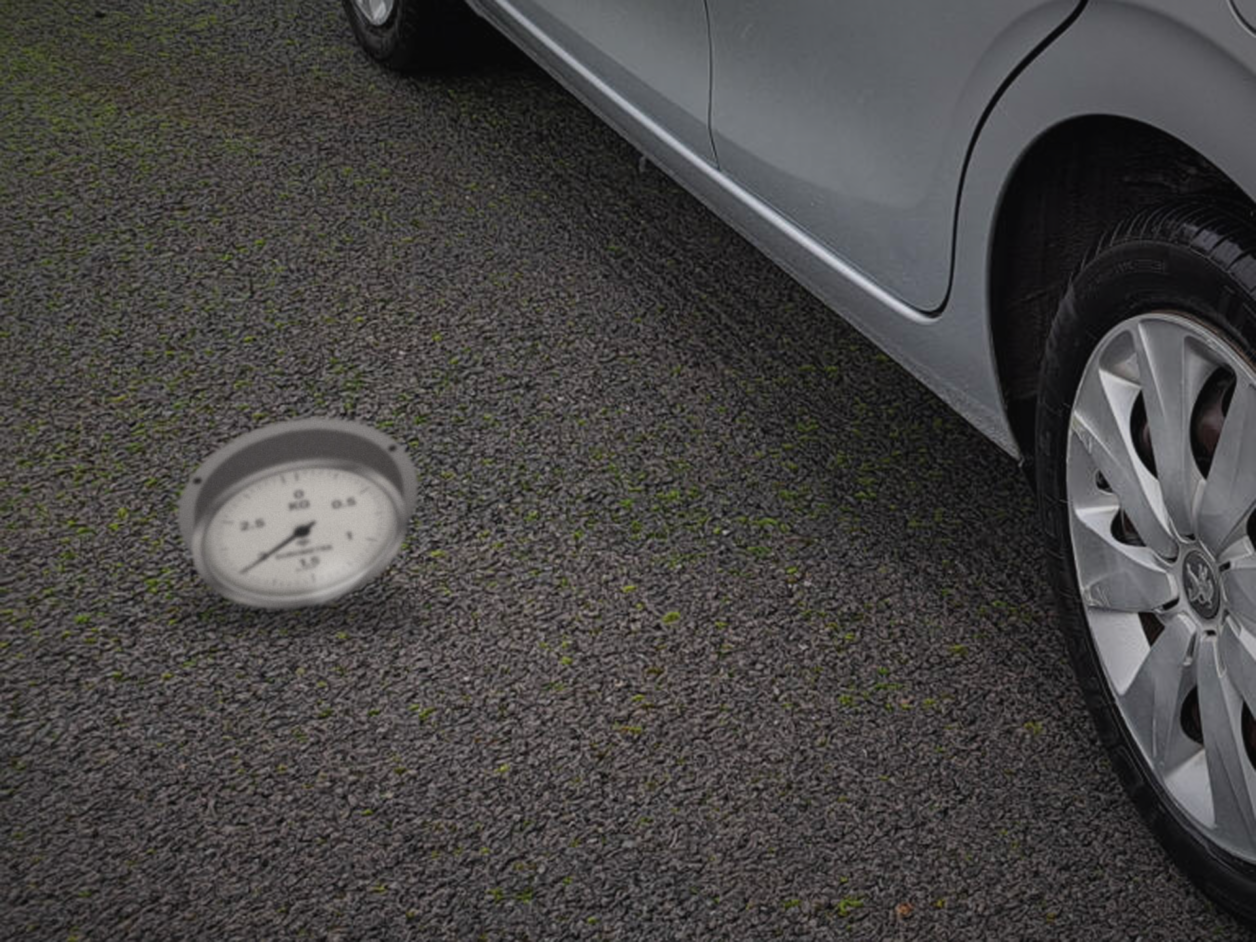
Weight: 2; kg
